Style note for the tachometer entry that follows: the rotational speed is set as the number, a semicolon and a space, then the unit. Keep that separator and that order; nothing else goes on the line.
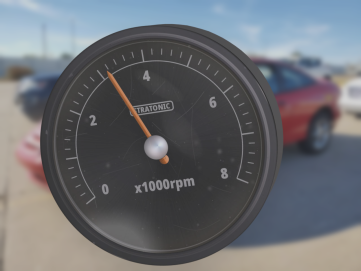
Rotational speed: 3200; rpm
